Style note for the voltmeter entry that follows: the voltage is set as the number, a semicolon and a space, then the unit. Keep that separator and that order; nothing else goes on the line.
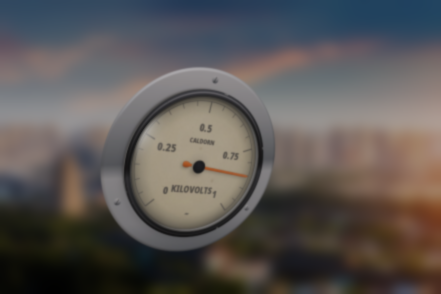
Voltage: 0.85; kV
